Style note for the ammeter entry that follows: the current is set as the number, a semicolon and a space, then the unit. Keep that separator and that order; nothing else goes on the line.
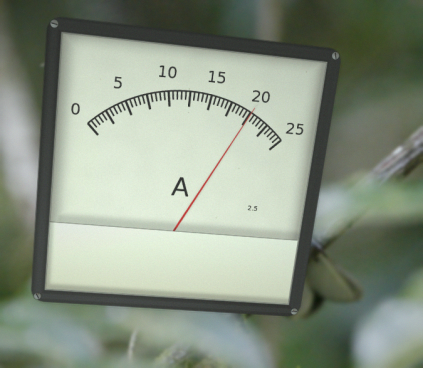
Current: 20; A
